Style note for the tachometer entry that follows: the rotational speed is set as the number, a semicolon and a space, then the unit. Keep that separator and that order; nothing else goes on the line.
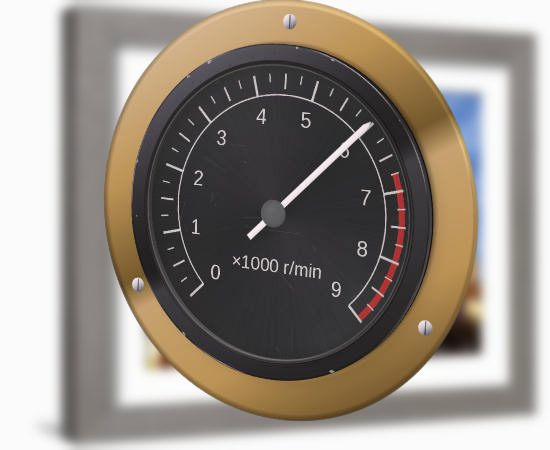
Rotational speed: 6000; rpm
